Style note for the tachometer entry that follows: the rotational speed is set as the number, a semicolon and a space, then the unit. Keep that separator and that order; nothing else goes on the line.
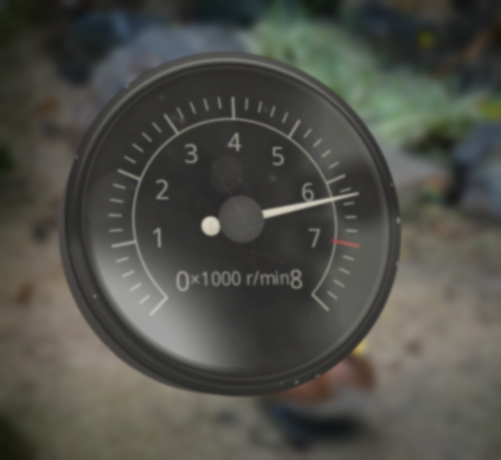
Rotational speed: 6300; rpm
